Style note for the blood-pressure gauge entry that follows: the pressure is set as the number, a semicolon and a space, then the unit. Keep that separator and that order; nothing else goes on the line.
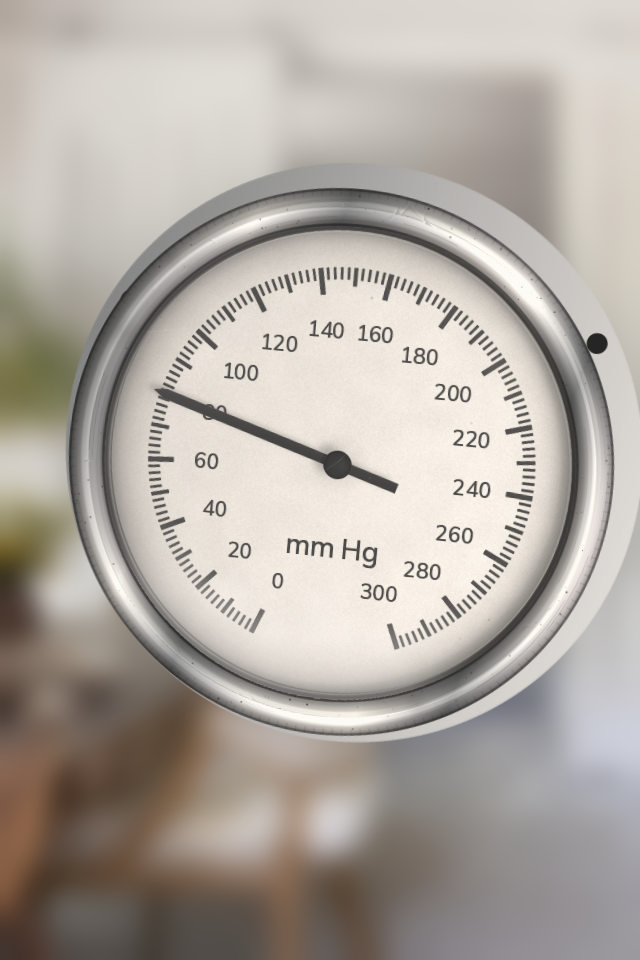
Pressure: 80; mmHg
